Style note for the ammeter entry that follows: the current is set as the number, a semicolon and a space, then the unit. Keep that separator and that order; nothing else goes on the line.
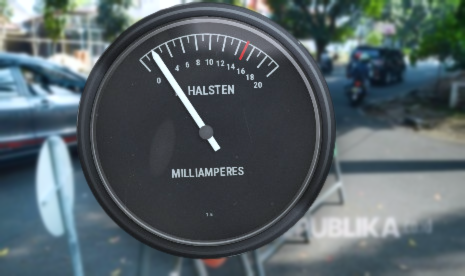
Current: 2; mA
